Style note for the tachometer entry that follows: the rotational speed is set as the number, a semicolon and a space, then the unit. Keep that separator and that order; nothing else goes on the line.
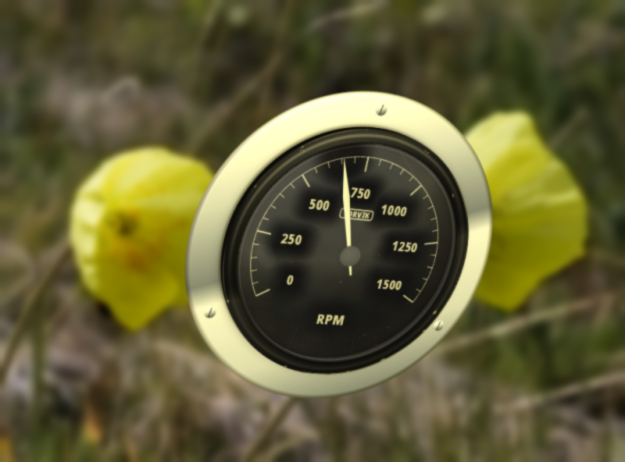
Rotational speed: 650; rpm
